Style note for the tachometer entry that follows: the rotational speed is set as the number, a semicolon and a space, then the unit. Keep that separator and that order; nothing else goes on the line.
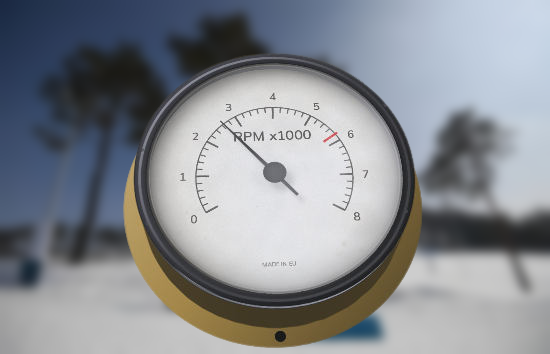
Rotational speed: 2600; rpm
